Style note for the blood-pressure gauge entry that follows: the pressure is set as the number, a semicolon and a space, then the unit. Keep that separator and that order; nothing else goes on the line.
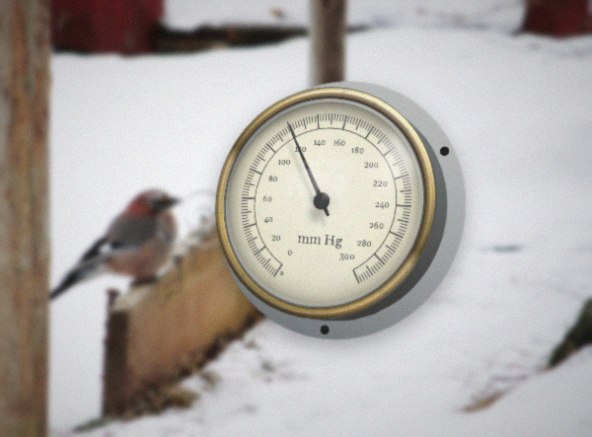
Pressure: 120; mmHg
